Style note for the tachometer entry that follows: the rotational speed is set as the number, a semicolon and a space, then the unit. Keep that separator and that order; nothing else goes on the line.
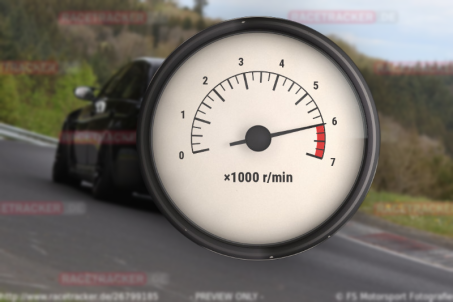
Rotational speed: 6000; rpm
